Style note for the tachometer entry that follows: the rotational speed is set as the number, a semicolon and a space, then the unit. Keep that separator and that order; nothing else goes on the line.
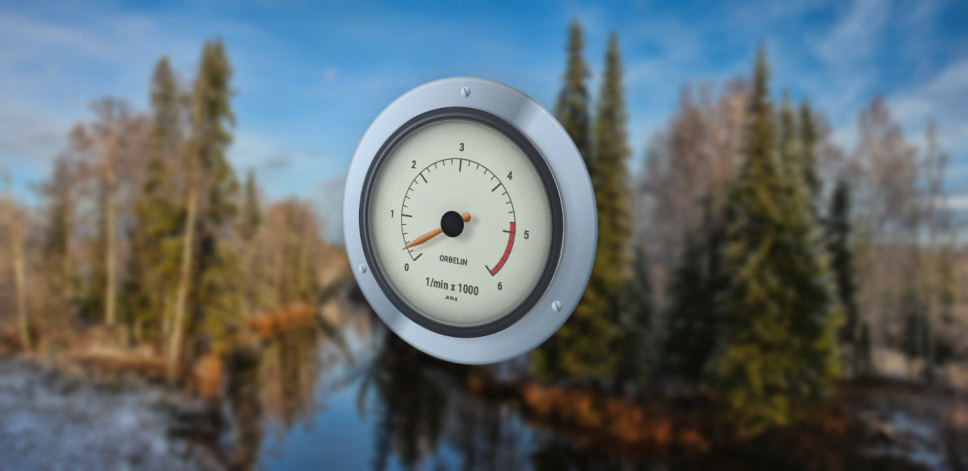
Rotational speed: 300; rpm
